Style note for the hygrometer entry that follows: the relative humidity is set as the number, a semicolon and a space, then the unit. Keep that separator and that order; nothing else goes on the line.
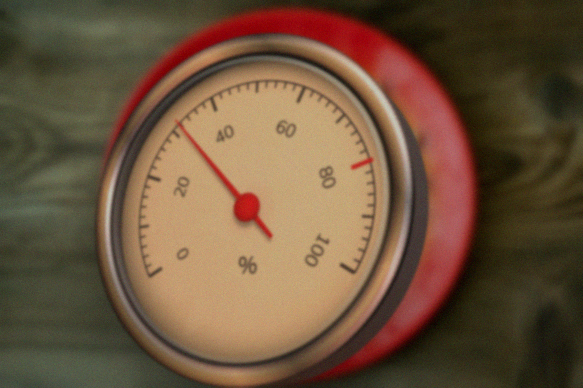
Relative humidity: 32; %
